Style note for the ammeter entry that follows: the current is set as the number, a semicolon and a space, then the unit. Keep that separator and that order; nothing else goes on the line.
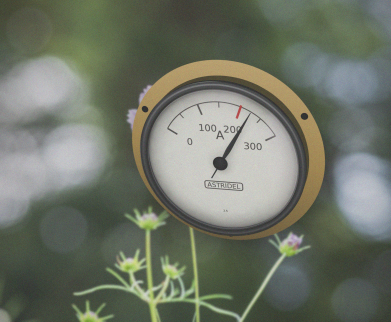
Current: 225; A
